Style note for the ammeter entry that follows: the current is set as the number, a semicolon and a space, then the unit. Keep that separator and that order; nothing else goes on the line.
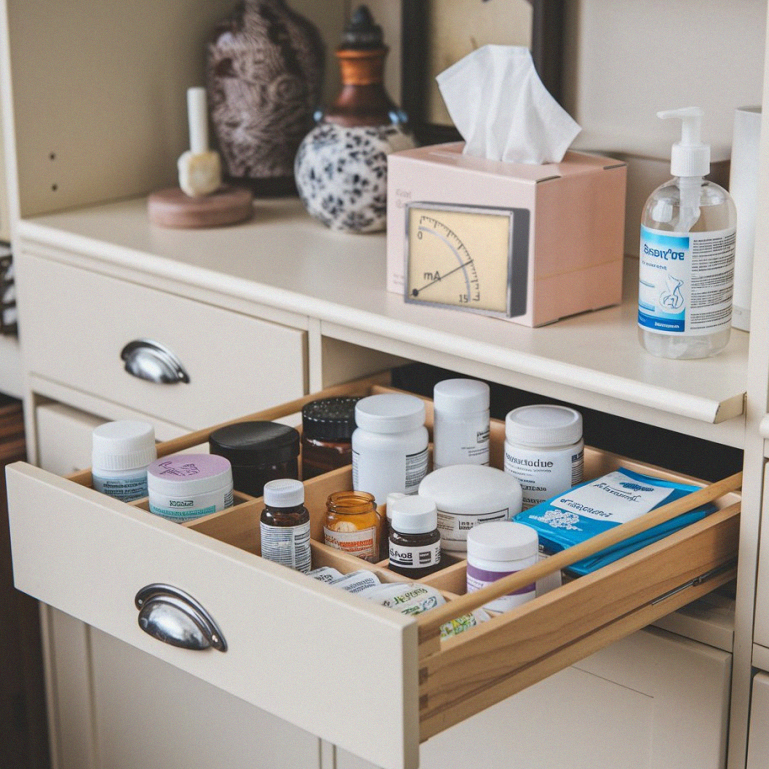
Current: 10; mA
